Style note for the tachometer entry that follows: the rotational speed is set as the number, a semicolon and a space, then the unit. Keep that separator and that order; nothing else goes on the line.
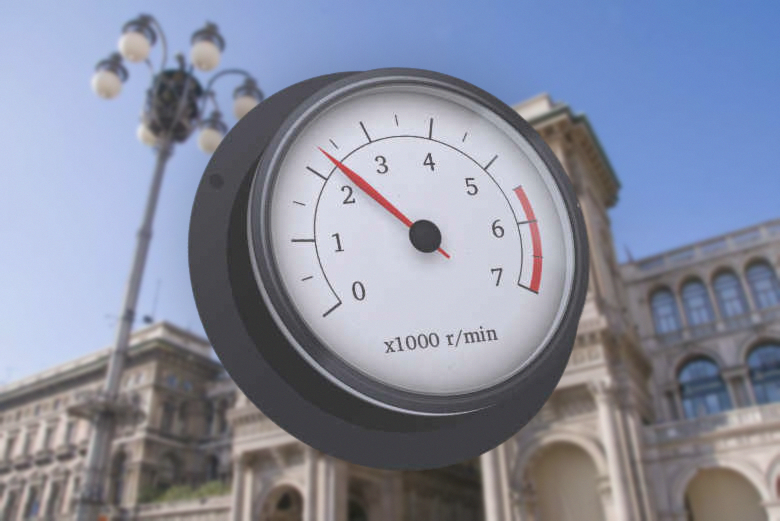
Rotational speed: 2250; rpm
